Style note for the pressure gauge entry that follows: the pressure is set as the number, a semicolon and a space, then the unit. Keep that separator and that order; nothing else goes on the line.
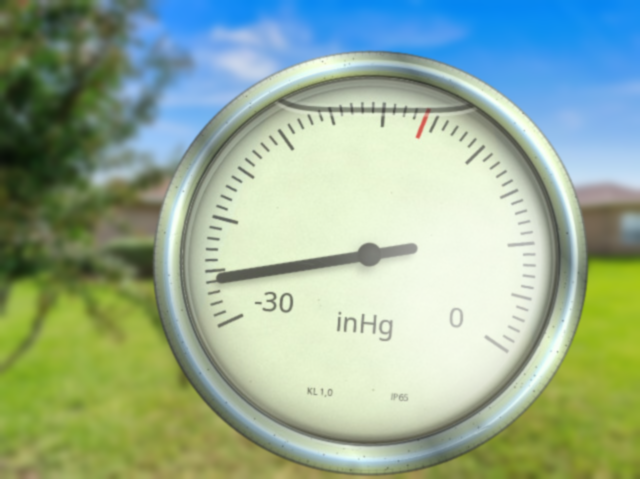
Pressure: -28; inHg
